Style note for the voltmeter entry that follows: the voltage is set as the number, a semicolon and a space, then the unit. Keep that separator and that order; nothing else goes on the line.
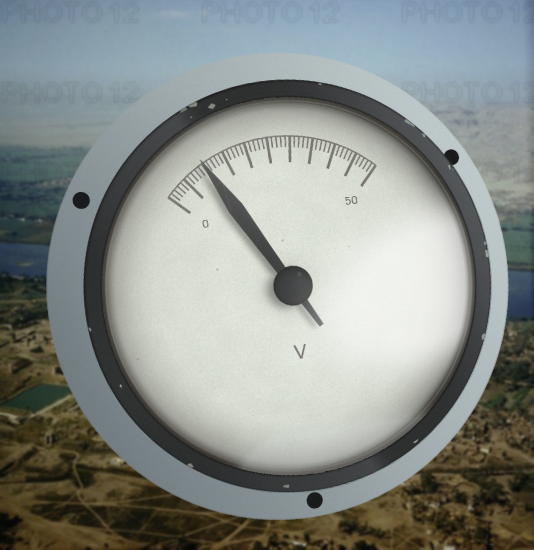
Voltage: 10; V
